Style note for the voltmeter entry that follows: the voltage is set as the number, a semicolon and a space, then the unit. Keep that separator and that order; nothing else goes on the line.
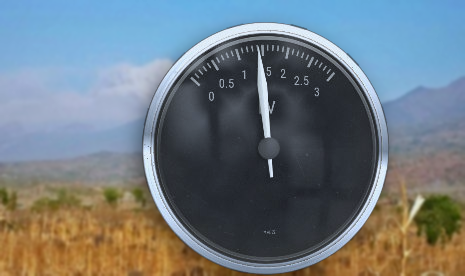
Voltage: 1.4; kV
